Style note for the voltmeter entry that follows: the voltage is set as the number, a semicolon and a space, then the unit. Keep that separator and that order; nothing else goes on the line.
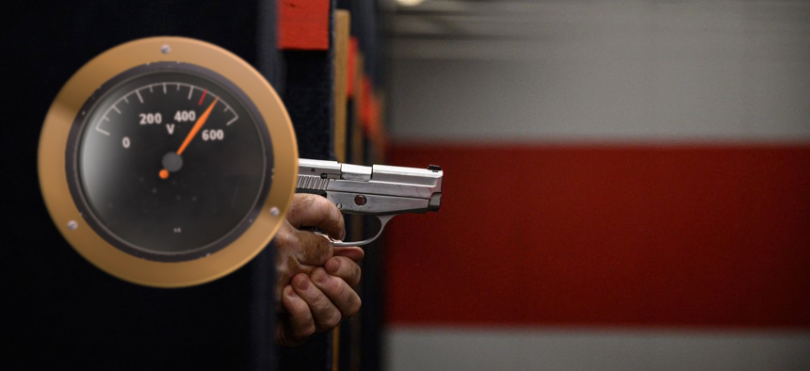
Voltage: 500; V
